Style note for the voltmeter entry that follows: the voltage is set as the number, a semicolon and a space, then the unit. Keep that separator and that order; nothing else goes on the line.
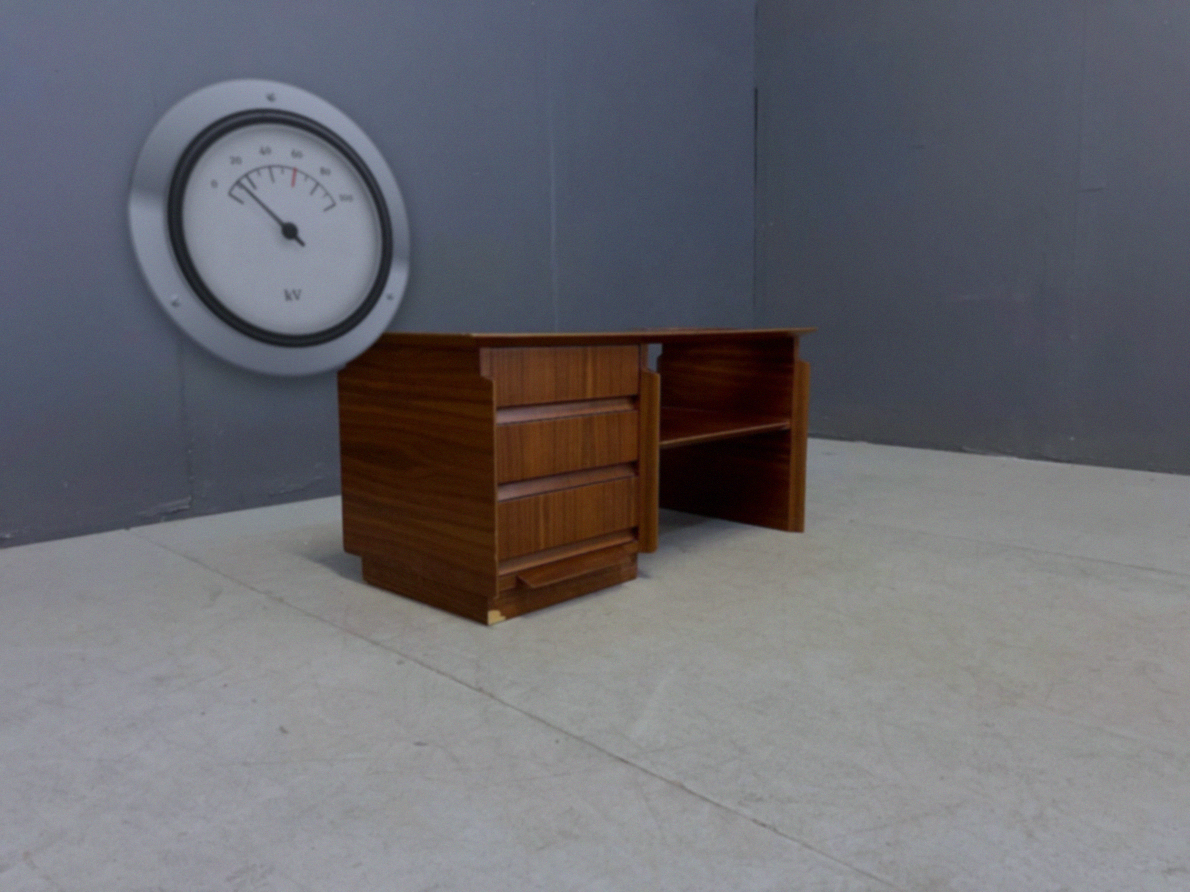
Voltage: 10; kV
